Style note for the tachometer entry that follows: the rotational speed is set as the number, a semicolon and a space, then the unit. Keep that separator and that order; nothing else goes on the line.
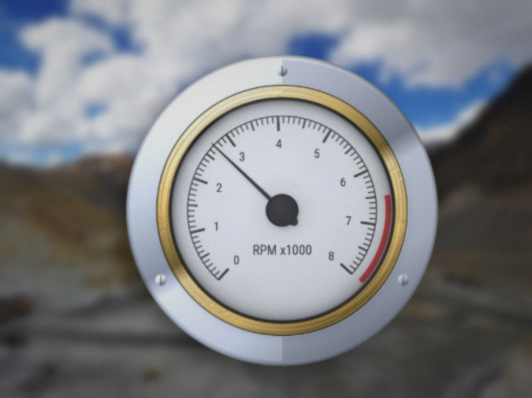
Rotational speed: 2700; rpm
